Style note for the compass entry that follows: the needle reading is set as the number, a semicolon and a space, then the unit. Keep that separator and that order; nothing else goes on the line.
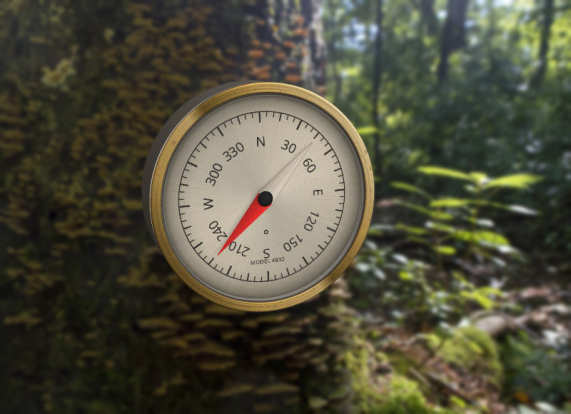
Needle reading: 225; °
